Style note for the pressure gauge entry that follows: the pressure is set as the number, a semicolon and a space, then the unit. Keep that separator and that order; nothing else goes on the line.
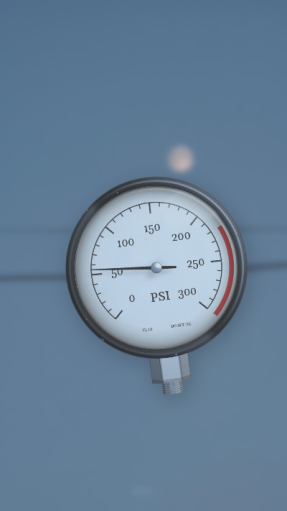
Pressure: 55; psi
